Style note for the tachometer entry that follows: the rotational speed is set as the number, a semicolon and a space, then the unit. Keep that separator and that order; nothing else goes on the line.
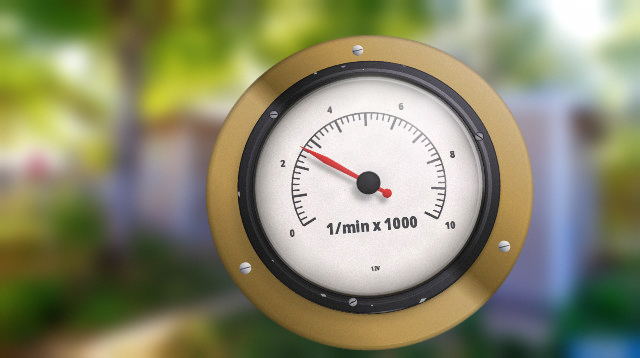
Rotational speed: 2600; rpm
